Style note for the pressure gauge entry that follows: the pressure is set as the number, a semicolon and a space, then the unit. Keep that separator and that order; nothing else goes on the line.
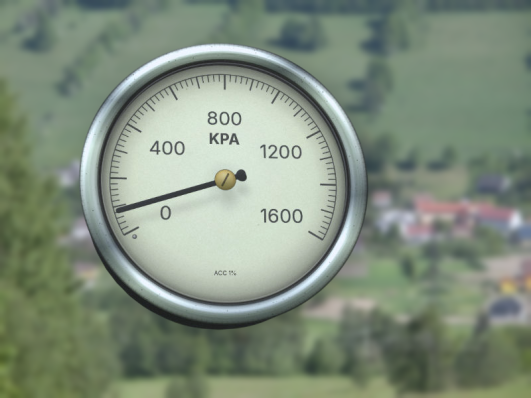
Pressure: 80; kPa
